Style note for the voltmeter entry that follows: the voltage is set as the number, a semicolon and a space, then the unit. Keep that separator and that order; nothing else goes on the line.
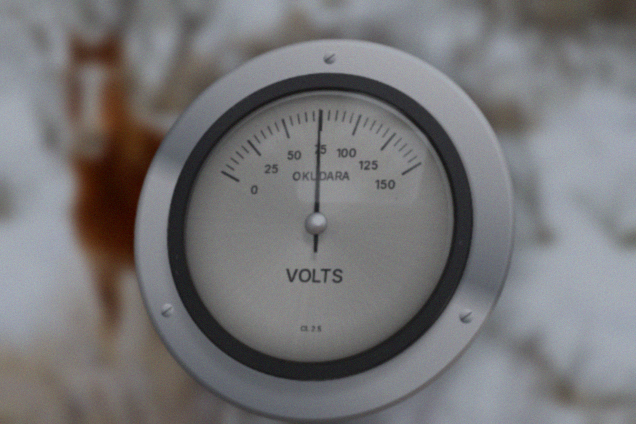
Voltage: 75; V
